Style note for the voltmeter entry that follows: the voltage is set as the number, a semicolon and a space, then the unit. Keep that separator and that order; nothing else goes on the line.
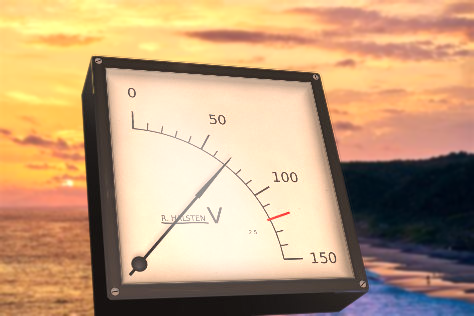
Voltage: 70; V
